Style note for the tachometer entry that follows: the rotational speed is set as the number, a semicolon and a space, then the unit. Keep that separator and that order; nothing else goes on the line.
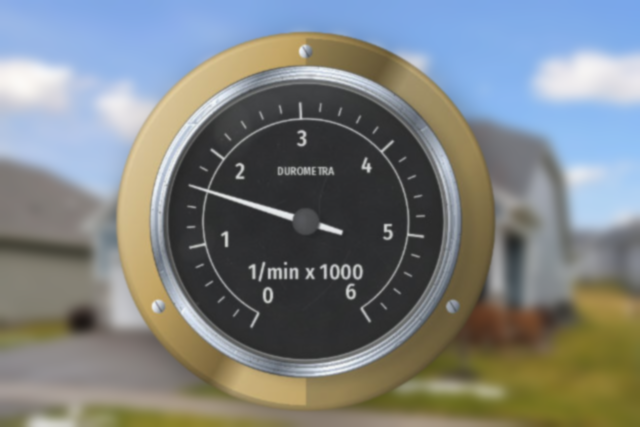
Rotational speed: 1600; rpm
